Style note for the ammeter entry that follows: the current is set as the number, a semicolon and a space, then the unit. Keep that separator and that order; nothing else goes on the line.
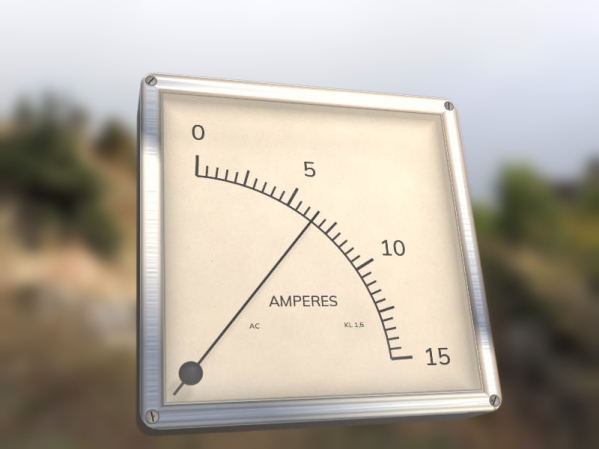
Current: 6.5; A
